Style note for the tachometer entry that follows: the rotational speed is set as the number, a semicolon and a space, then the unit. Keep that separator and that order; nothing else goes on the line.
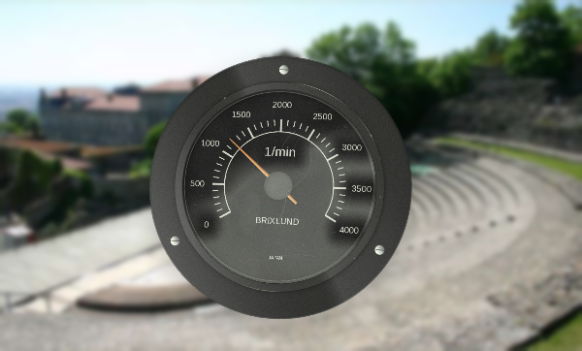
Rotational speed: 1200; rpm
